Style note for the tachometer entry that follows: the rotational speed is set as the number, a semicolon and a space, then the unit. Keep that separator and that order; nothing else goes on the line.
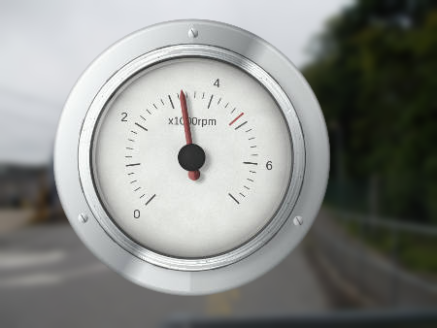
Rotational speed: 3300; rpm
